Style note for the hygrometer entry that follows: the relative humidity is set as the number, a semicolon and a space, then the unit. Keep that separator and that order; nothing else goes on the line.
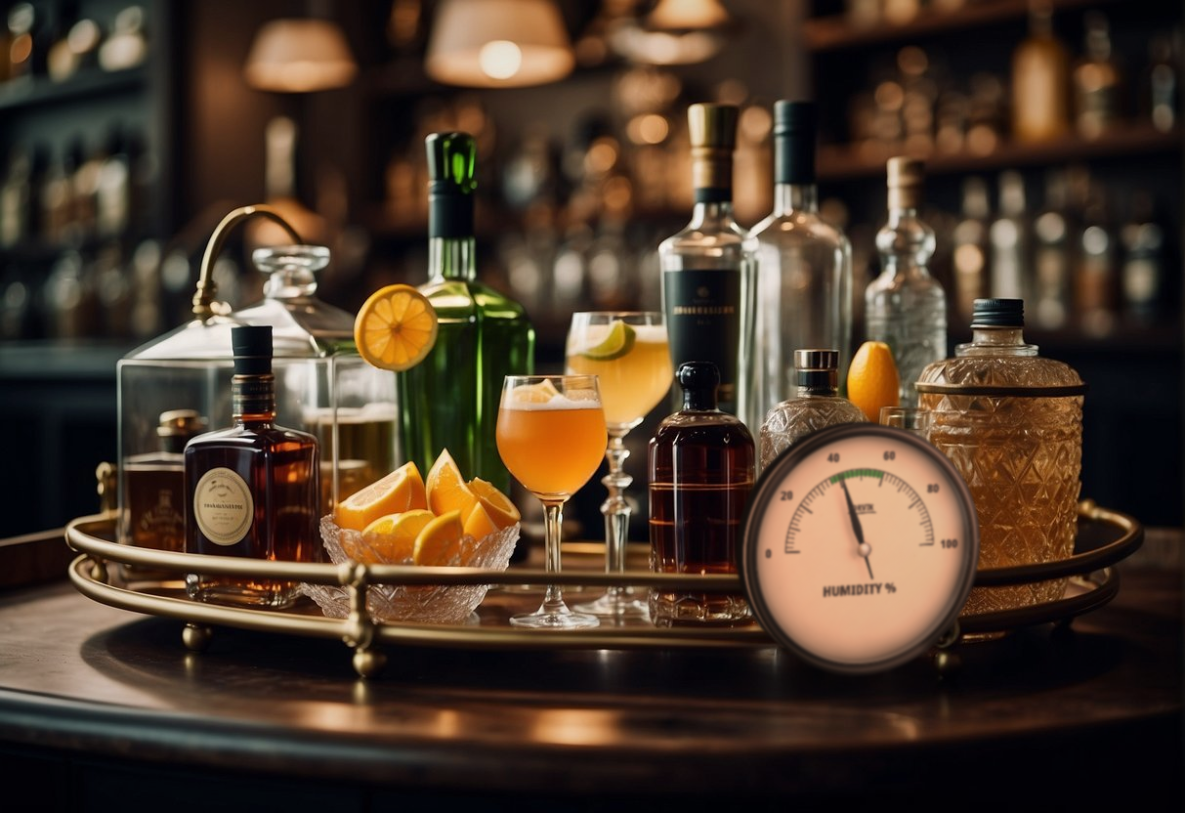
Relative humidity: 40; %
